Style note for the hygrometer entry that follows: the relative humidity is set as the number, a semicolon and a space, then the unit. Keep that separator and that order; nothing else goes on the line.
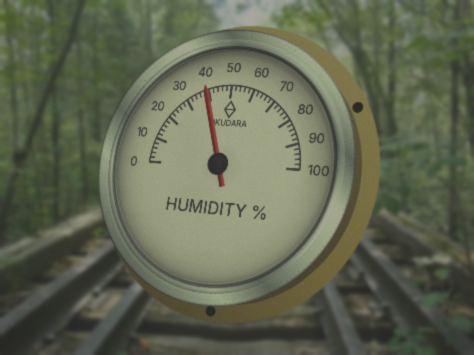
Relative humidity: 40; %
